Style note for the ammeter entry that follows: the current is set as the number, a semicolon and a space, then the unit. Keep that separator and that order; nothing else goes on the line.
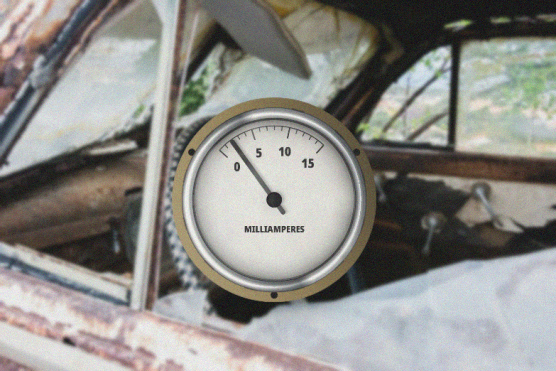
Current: 2; mA
